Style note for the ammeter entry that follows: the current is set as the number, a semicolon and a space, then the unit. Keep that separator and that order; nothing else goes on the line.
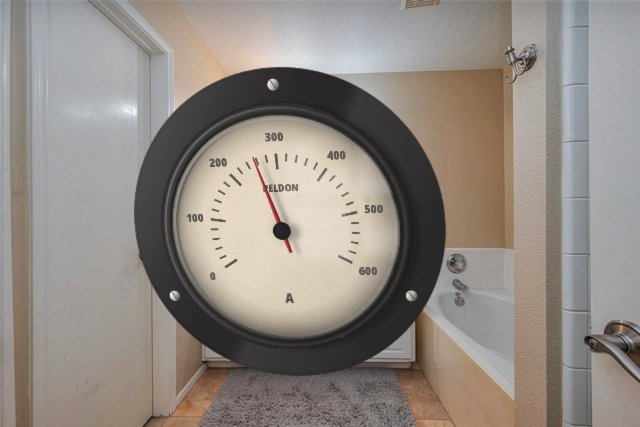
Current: 260; A
